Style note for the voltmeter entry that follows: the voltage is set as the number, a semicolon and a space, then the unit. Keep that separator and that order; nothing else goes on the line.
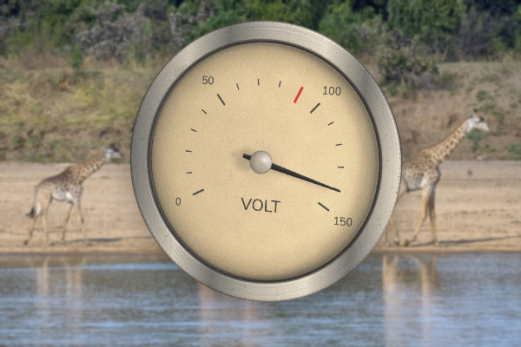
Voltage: 140; V
